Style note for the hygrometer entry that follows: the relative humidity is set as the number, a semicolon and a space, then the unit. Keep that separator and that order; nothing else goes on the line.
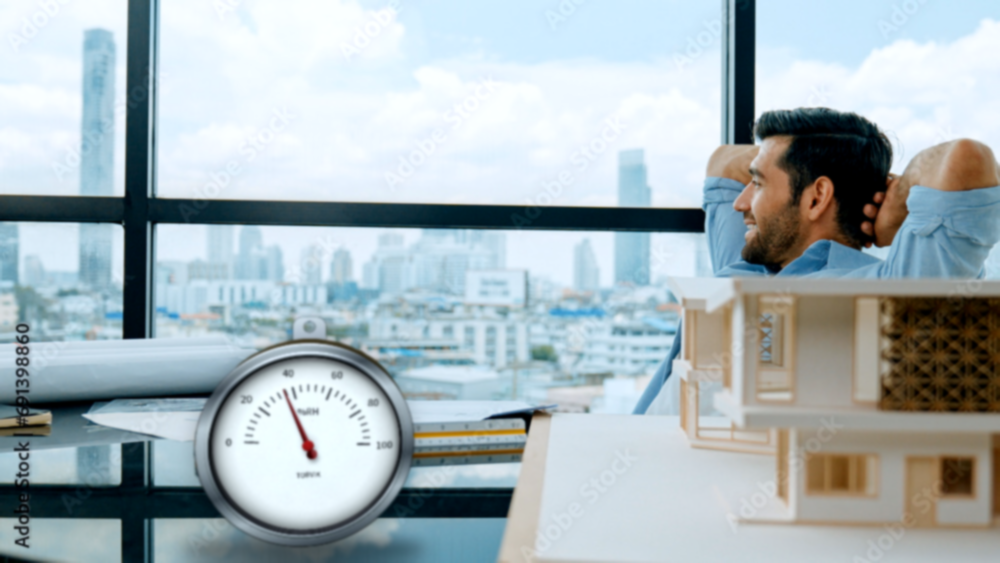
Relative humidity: 36; %
